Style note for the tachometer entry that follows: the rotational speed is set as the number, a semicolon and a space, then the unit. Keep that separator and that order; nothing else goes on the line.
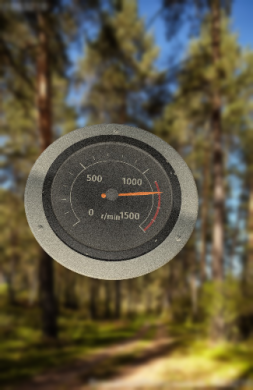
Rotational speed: 1200; rpm
